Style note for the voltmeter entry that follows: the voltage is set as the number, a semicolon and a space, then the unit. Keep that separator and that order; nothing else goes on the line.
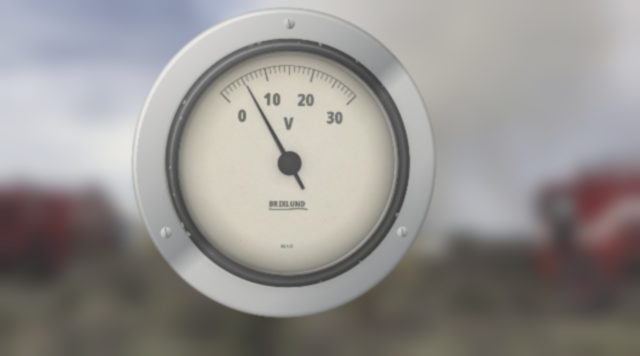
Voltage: 5; V
